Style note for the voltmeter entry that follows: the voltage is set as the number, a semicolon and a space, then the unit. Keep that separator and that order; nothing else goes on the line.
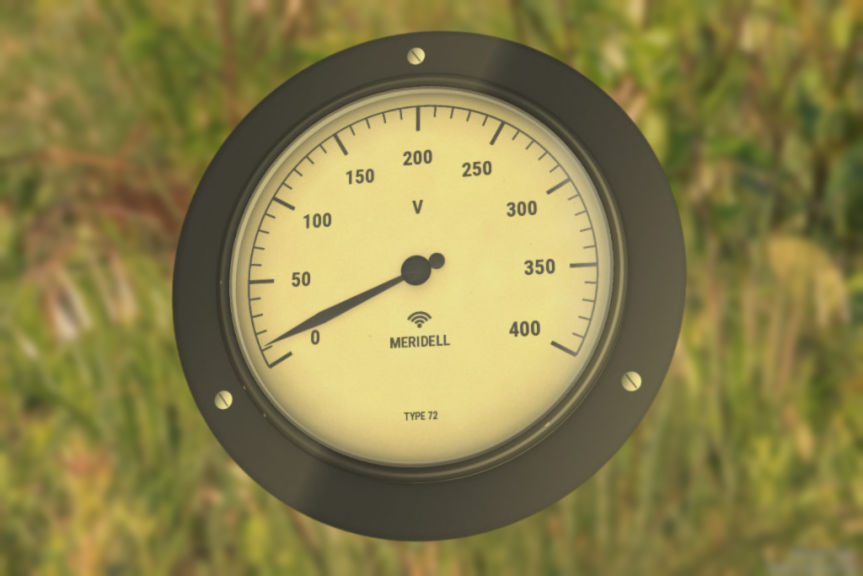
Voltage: 10; V
